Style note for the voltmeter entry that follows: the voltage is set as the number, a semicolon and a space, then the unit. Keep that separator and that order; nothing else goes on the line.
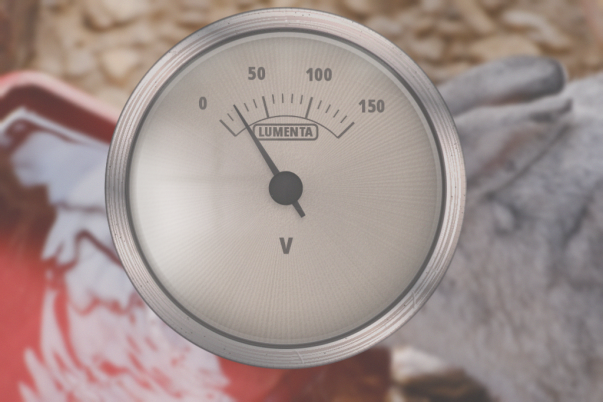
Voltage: 20; V
